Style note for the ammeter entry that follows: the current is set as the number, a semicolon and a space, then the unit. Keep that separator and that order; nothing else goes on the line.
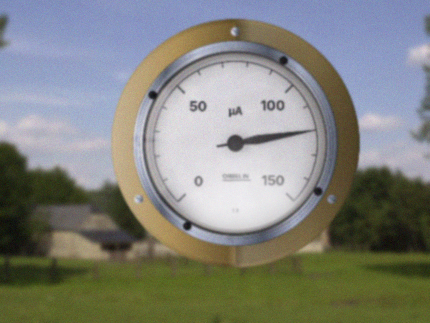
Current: 120; µA
